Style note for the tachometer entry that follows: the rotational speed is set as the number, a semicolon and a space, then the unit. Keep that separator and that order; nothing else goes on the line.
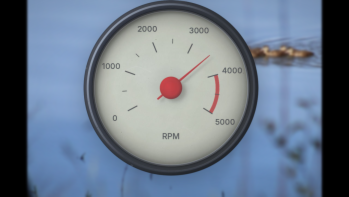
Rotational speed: 3500; rpm
